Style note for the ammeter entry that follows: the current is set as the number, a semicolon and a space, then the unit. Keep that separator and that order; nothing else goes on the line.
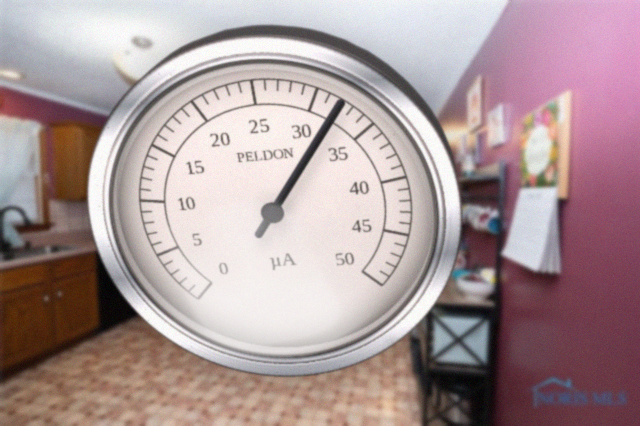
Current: 32; µA
